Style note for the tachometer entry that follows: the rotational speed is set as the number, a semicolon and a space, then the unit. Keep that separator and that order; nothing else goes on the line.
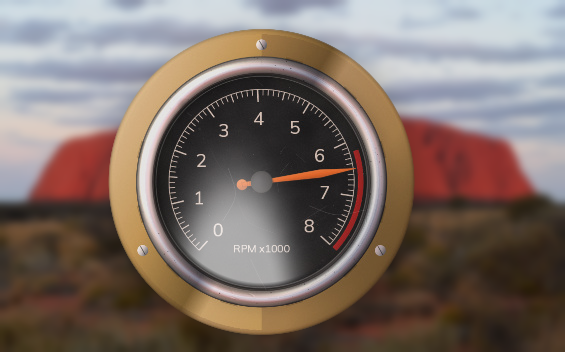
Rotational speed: 6500; rpm
